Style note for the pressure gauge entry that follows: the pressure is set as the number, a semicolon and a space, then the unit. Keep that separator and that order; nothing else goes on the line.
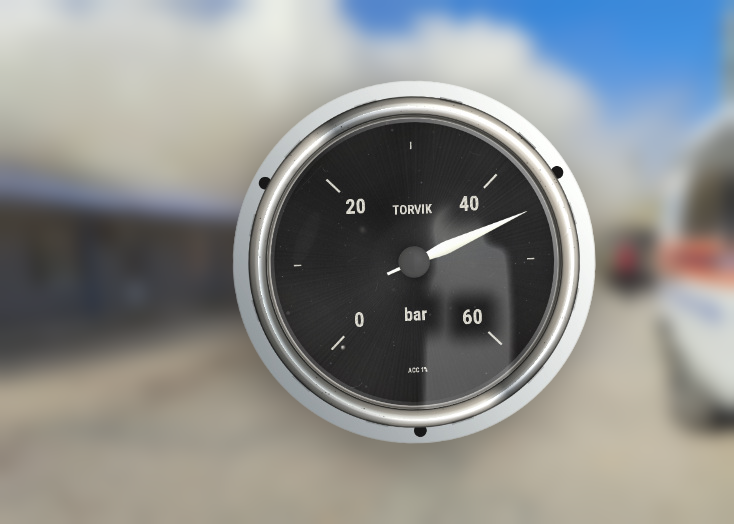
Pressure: 45; bar
